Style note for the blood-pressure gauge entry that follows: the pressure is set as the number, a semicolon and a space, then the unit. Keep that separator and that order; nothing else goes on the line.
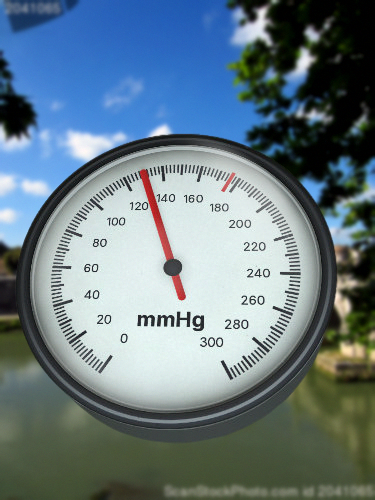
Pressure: 130; mmHg
